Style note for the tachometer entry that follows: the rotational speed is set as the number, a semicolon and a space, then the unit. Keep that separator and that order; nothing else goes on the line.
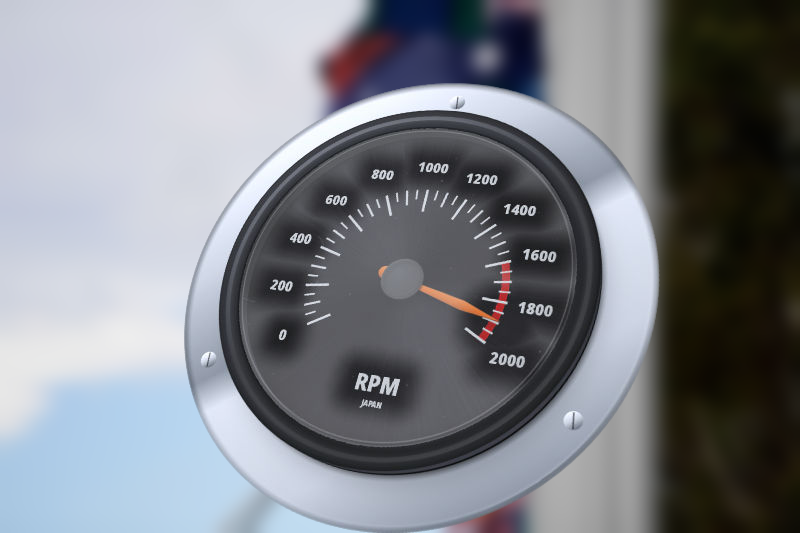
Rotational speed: 1900; rpm
